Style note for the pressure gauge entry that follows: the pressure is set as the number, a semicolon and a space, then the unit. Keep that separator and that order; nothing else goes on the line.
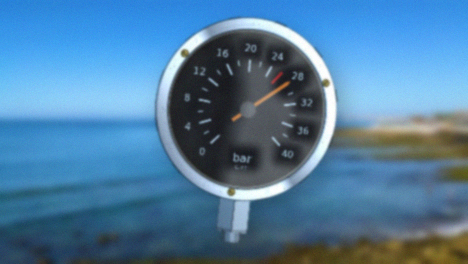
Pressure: 28; bar
